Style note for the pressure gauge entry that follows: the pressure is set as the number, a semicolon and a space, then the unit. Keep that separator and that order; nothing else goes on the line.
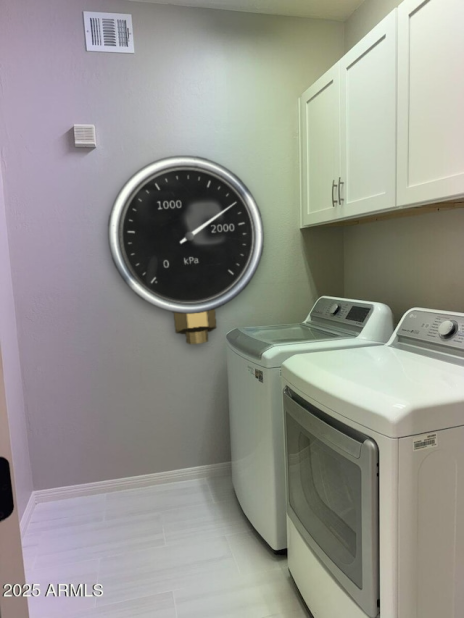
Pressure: 1800; kPa
